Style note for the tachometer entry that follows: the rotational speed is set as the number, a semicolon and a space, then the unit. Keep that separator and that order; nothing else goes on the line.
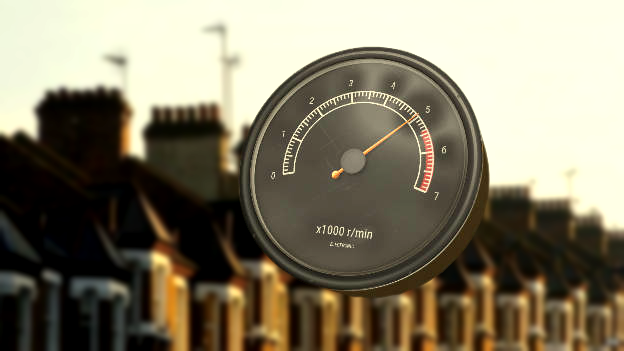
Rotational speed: 5000; rpm
